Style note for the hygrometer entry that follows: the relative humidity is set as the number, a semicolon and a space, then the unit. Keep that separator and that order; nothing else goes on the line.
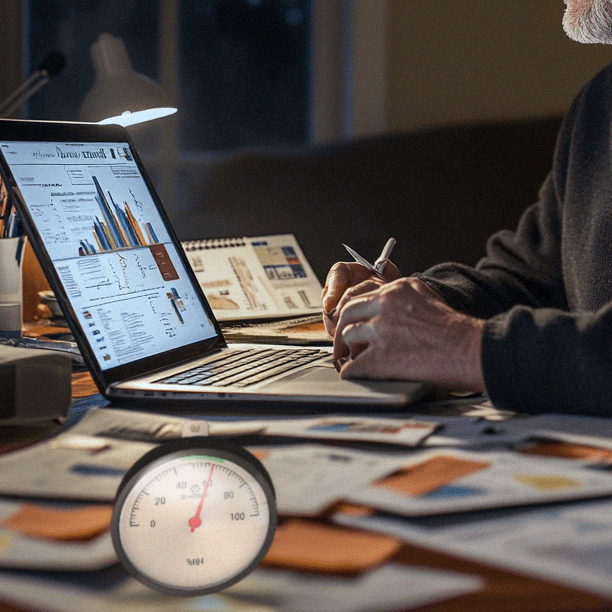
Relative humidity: 60; %
